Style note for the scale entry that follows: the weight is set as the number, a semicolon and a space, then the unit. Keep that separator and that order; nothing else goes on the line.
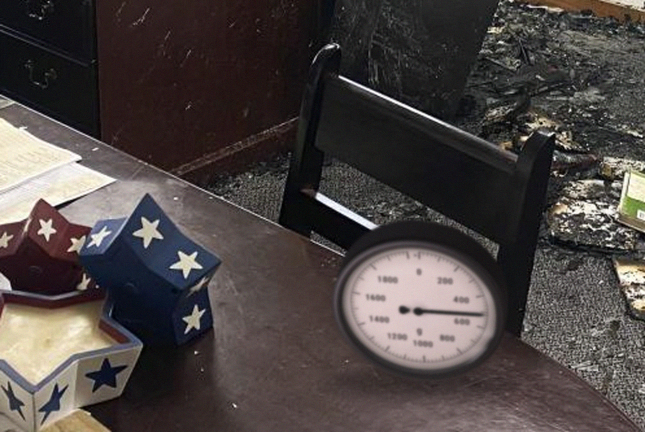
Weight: 500; g
